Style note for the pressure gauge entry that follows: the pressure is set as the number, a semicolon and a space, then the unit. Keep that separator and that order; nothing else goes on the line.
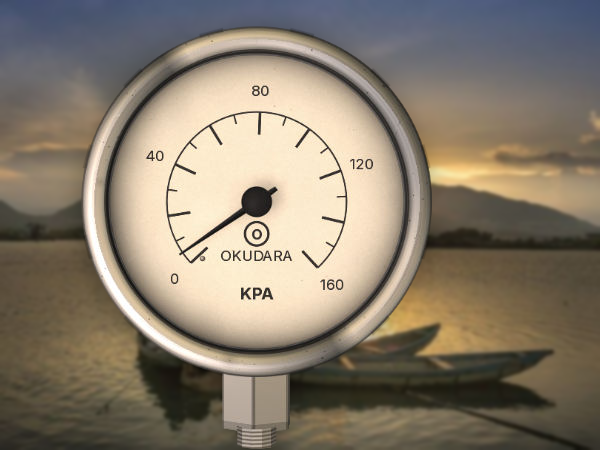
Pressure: 5; kPa
